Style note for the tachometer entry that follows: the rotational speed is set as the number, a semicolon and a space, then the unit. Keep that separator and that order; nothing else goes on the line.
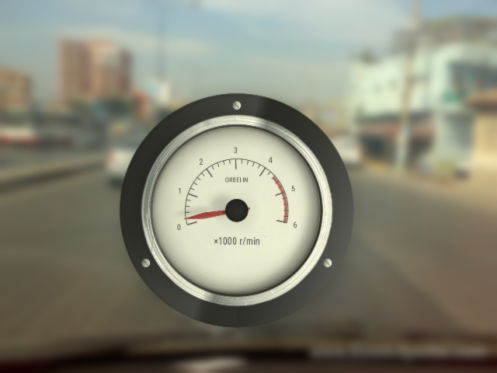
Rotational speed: 200; rpm
